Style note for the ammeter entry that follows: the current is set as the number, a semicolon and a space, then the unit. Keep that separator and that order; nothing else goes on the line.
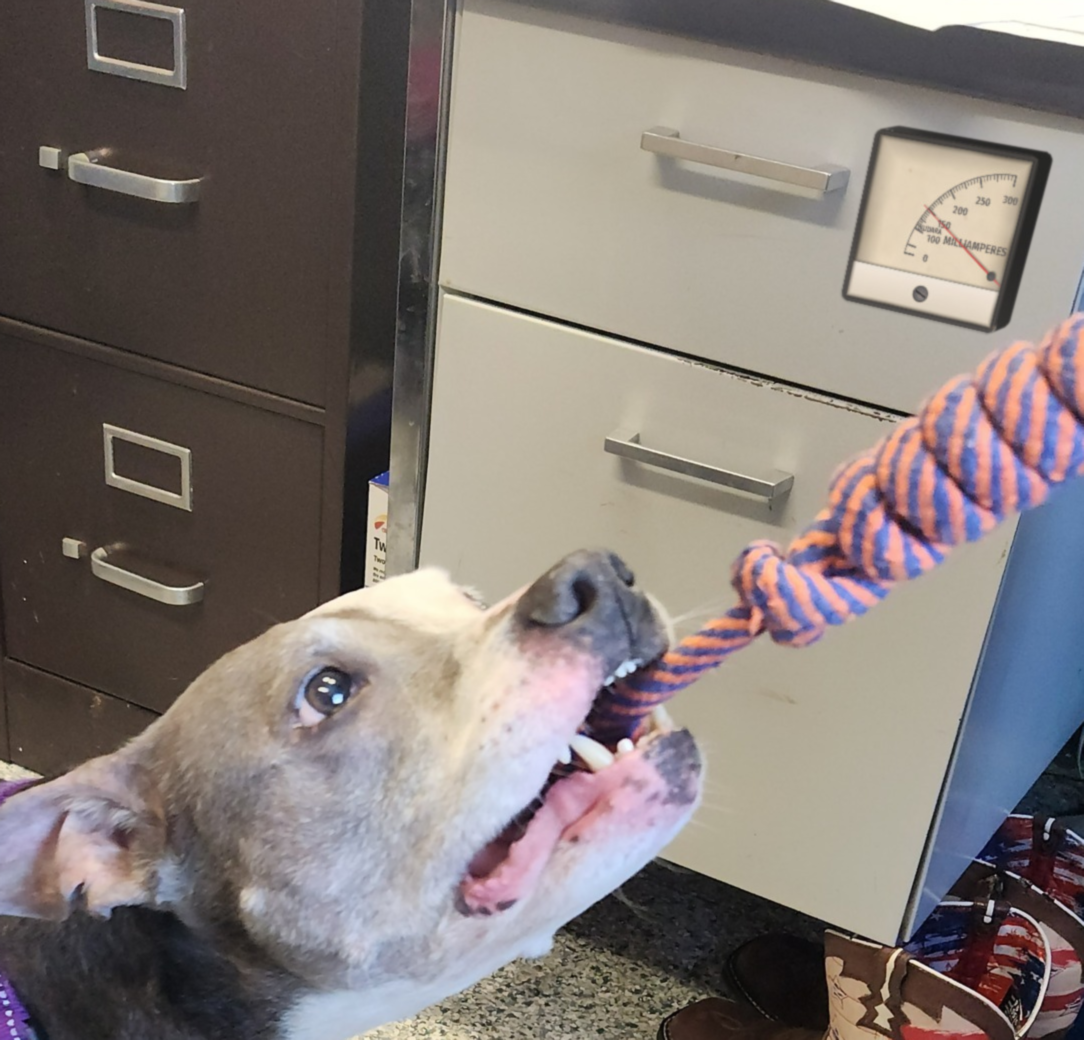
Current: 150; mA
